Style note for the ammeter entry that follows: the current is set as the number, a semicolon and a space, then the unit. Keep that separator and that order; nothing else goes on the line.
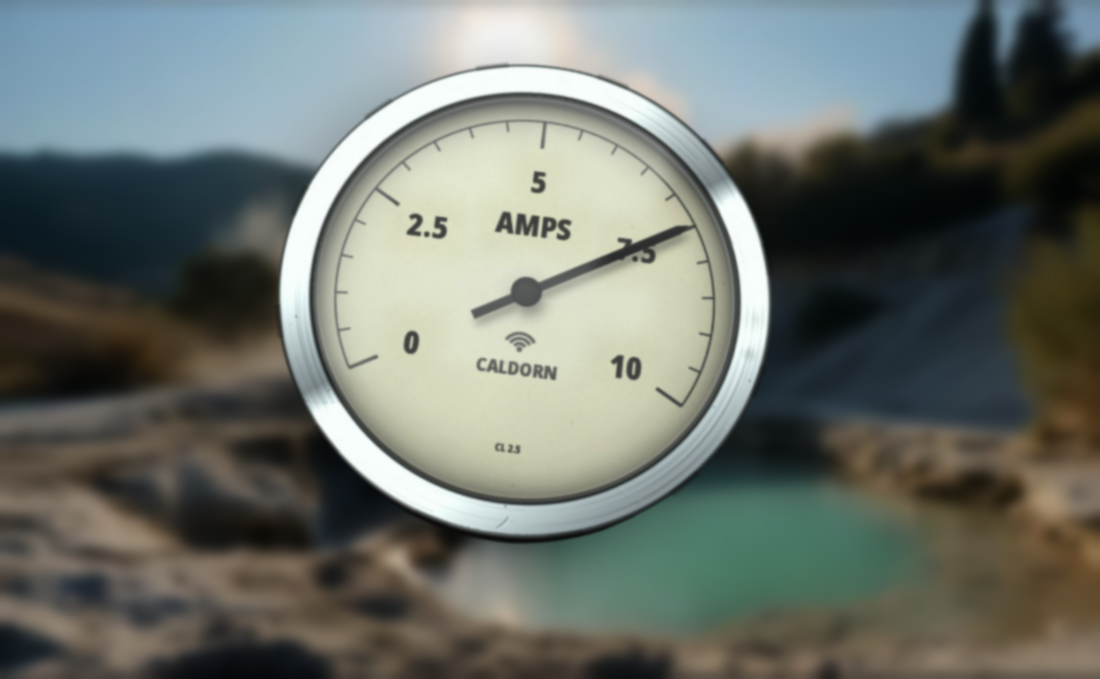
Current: 7.5; A
